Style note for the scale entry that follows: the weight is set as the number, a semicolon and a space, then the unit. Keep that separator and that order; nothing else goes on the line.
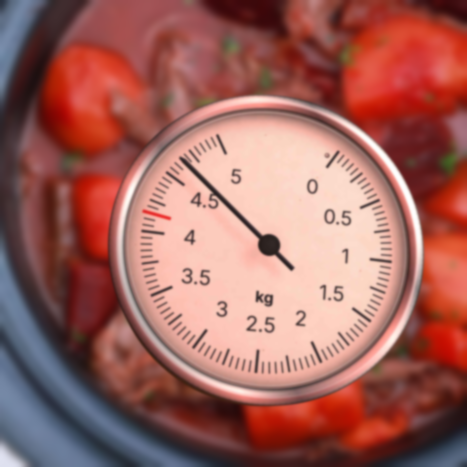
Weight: 4.65; kg
